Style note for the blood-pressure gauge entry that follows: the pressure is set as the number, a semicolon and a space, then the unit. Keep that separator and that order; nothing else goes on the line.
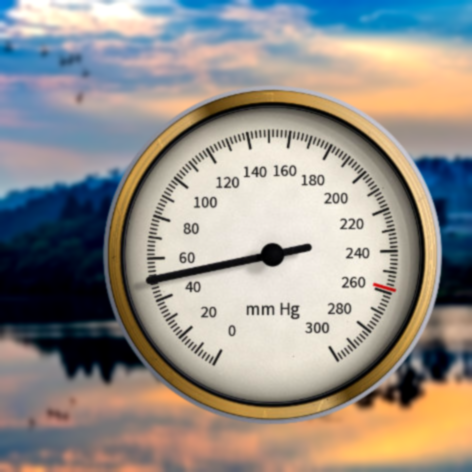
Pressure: 50; mmHg
